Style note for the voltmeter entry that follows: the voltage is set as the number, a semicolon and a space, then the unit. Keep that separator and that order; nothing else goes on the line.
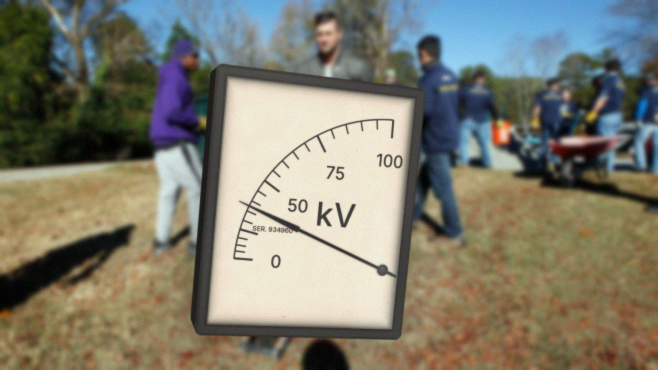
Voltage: 37.5; kV
